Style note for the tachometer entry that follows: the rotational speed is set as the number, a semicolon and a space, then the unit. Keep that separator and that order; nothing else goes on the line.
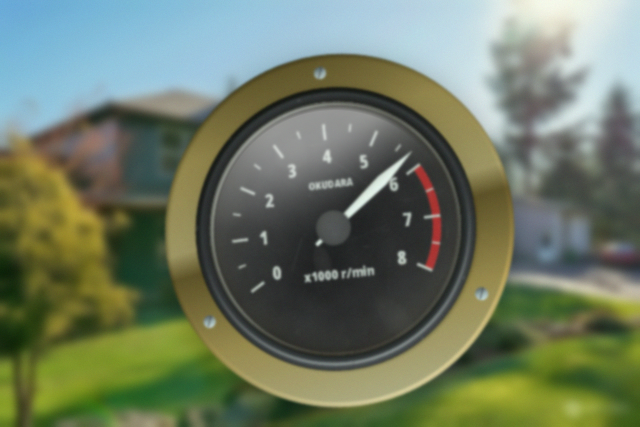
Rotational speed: 5750; rpm
